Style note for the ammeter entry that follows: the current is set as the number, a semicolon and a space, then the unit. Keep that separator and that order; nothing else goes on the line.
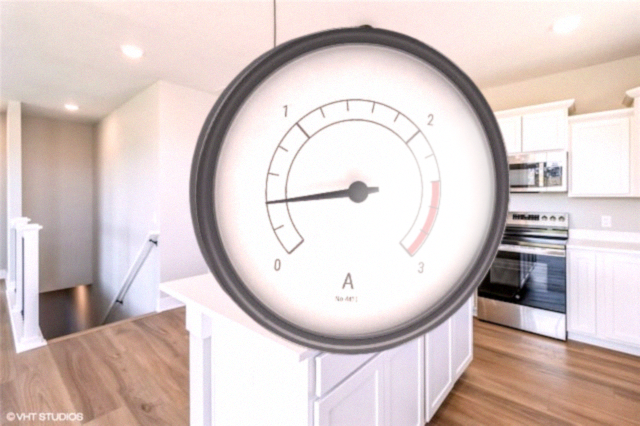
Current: 0.4; A
